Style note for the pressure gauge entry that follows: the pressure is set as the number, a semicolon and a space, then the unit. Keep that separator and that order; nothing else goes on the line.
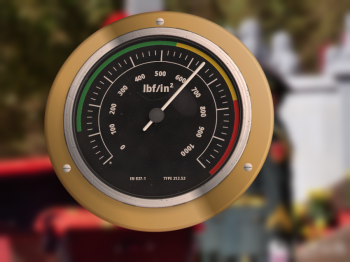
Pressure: 640; psi
